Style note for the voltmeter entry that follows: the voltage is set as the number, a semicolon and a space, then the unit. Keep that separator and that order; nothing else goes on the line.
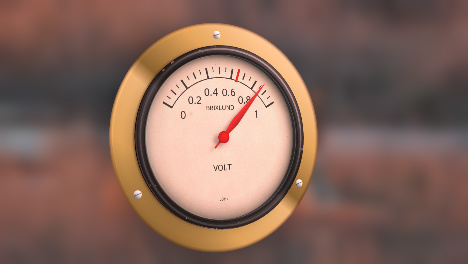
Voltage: 0.85; V
